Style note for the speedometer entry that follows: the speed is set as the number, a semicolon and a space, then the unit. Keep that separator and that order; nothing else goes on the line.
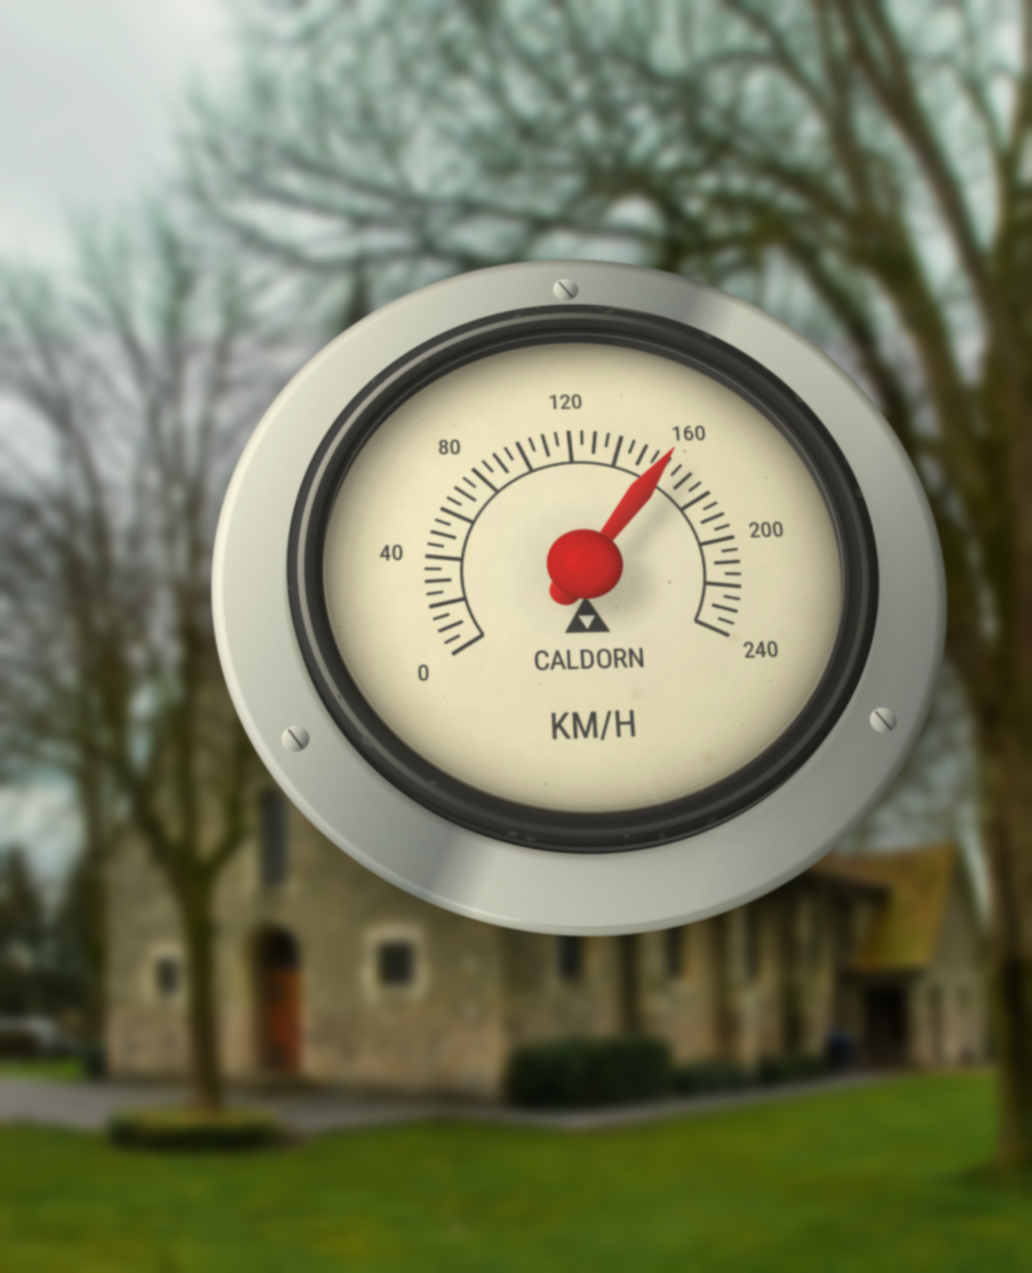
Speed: 160; km/h
